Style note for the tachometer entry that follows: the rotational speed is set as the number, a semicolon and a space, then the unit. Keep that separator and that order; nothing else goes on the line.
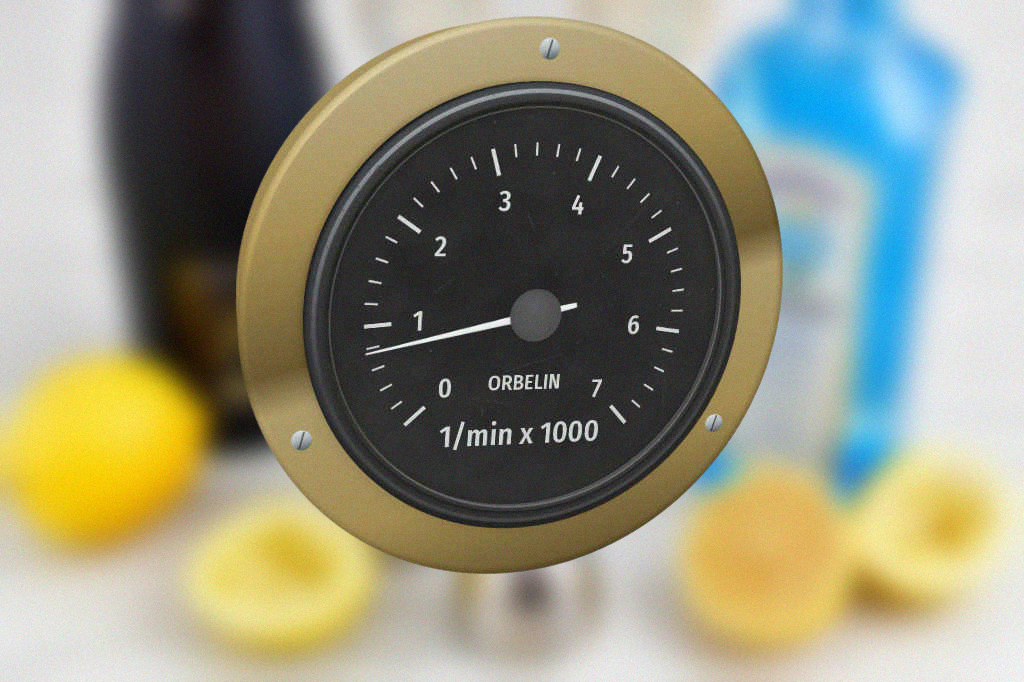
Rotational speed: 800; rpm
